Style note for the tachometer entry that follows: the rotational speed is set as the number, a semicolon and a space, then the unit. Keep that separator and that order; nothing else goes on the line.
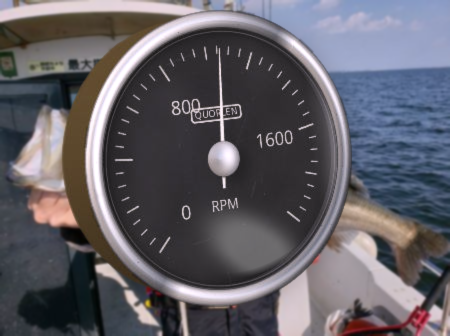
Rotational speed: 1050; rpm
